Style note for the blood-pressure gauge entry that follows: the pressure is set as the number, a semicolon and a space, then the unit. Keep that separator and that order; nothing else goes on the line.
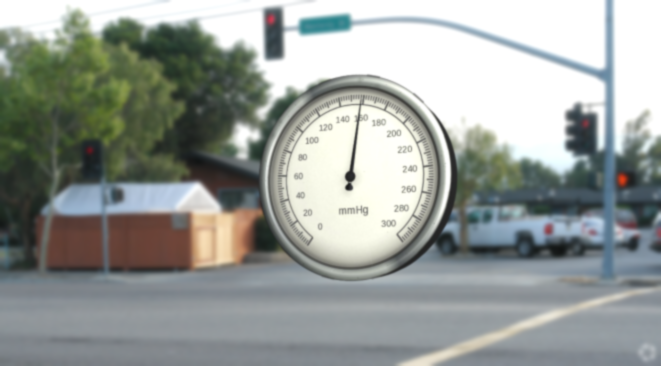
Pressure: 160; mmHg
